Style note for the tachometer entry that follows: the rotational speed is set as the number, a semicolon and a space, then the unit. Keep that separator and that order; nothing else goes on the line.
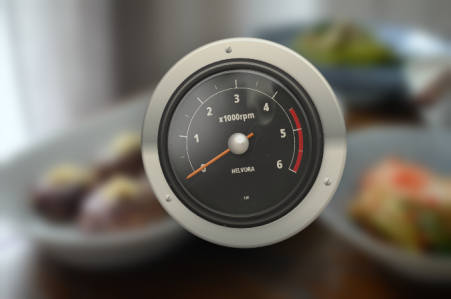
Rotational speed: 0; rpm
